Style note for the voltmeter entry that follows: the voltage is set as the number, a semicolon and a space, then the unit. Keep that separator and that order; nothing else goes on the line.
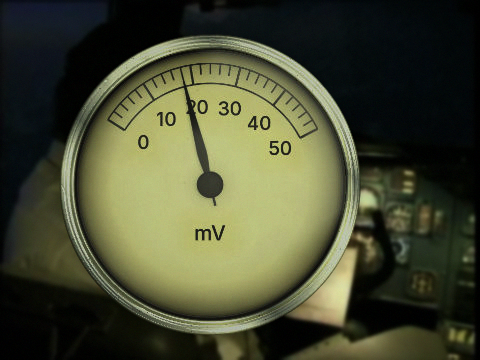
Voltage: 18; mV
